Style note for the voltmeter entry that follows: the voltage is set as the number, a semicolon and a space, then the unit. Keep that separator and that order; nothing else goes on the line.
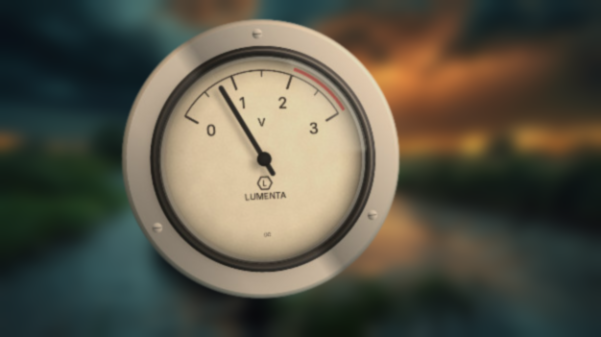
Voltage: 0.75; V
